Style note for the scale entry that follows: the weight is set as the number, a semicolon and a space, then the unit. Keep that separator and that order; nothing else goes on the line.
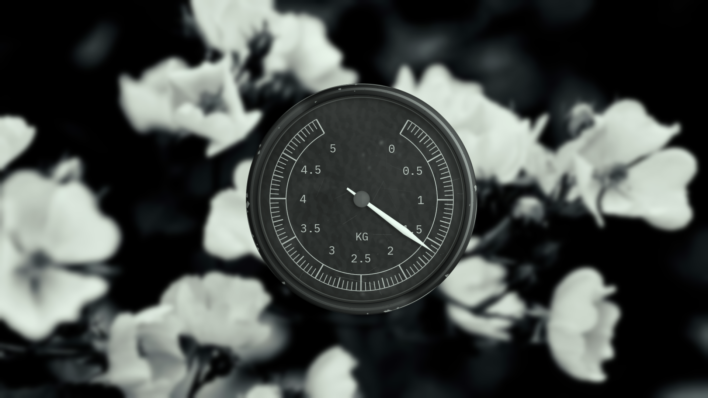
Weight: 1.6; kg
